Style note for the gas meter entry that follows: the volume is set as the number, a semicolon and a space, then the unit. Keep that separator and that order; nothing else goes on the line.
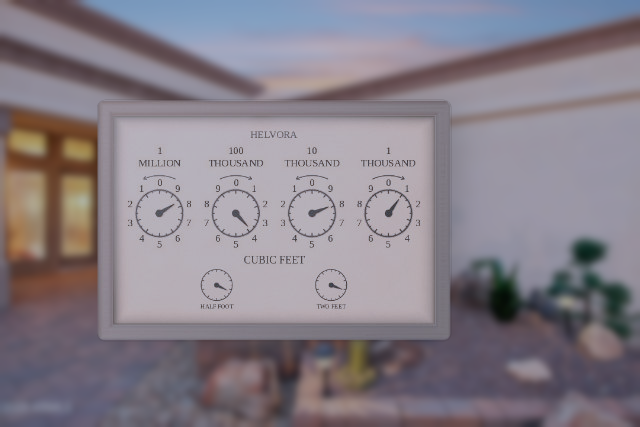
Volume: 838100; ft³
